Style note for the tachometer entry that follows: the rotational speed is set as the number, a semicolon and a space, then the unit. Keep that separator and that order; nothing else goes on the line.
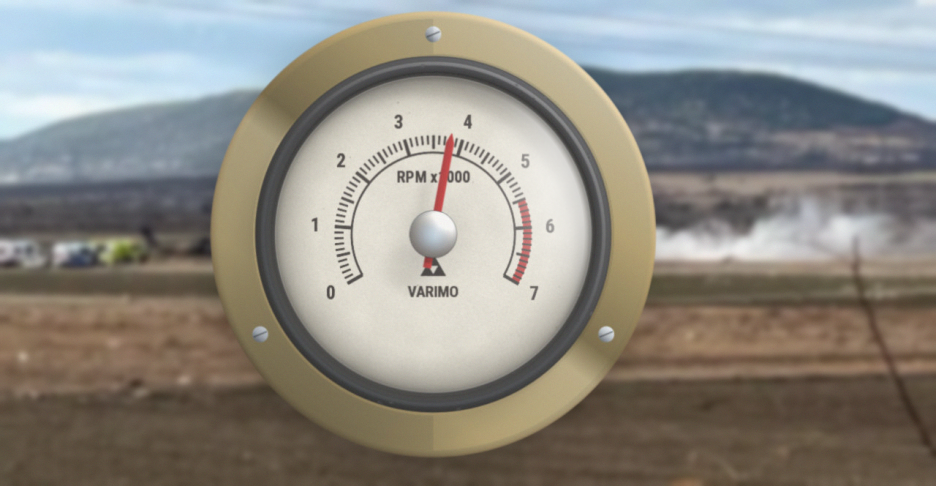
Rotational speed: 3800; rpm
